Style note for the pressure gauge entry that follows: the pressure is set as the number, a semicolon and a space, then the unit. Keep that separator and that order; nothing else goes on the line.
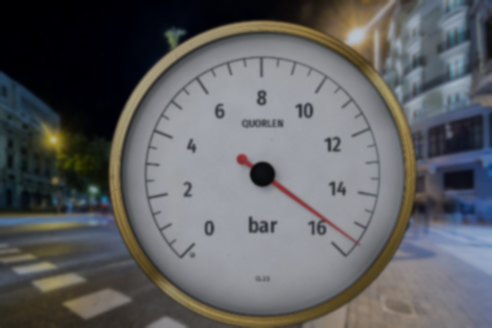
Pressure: 15.5; bar
